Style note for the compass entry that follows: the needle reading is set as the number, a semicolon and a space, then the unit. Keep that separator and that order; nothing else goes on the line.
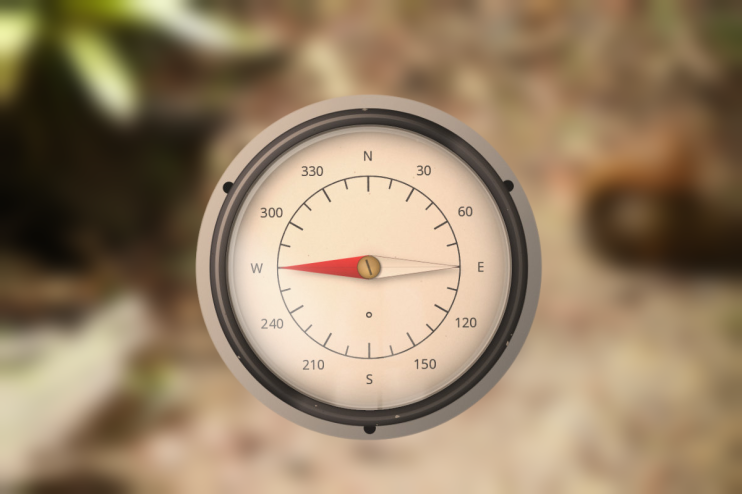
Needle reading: 270; °
